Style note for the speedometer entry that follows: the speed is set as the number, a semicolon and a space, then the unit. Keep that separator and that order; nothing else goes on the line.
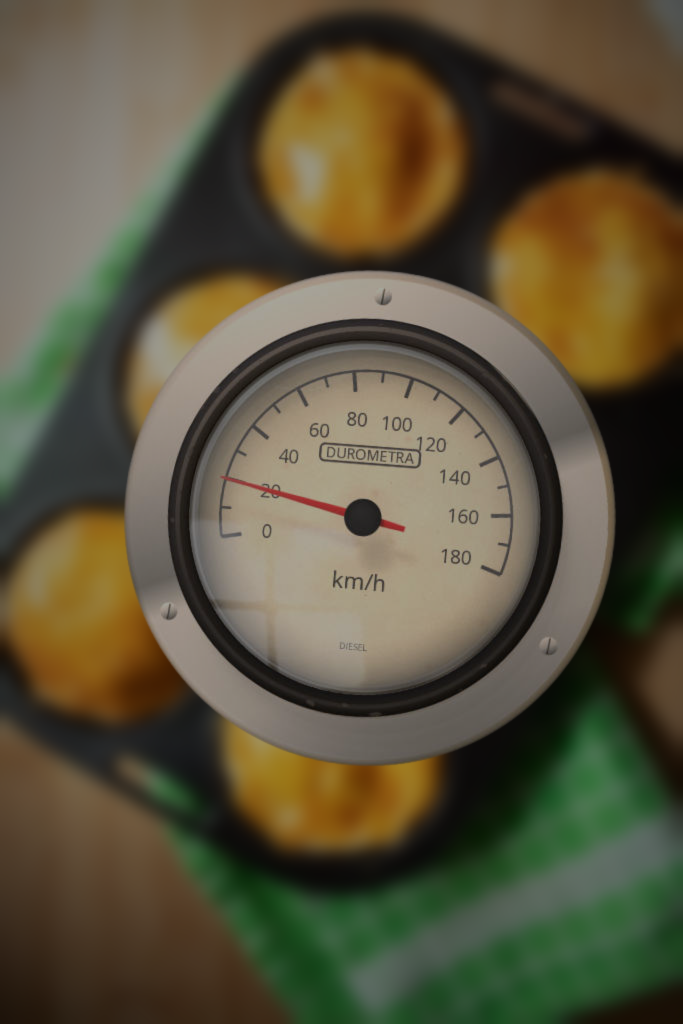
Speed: 20; km/h
